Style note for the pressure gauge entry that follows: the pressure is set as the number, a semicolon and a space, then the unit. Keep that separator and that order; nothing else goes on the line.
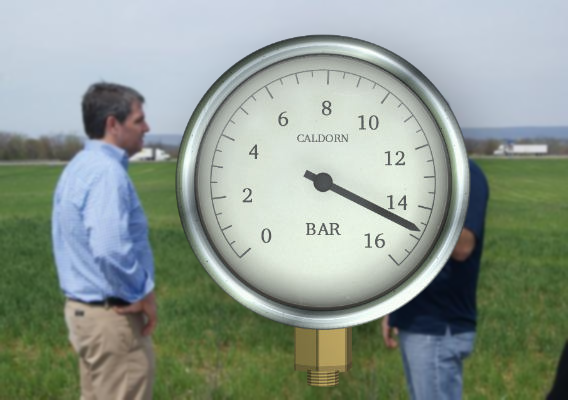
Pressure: 14.75; bar
